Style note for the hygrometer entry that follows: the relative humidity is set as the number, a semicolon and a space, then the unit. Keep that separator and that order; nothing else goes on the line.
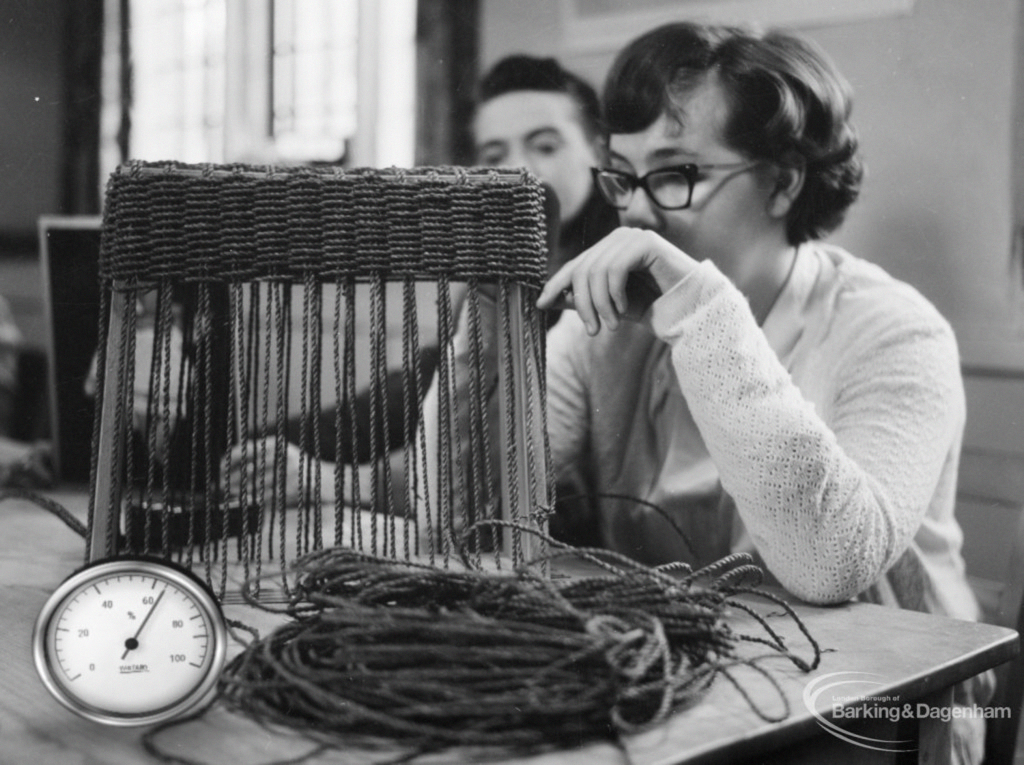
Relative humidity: 64; %
